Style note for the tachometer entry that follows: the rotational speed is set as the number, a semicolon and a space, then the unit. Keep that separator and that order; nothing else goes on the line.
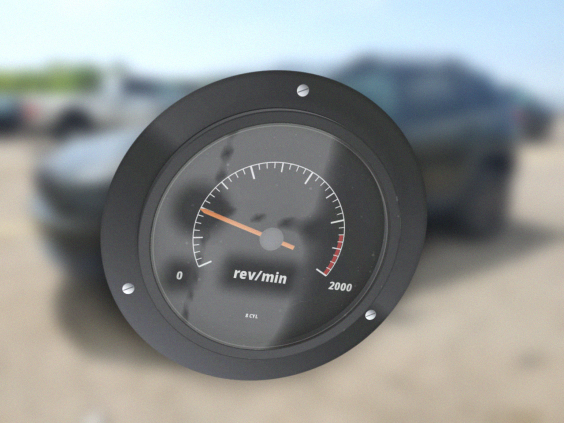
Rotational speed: 400; rpm
